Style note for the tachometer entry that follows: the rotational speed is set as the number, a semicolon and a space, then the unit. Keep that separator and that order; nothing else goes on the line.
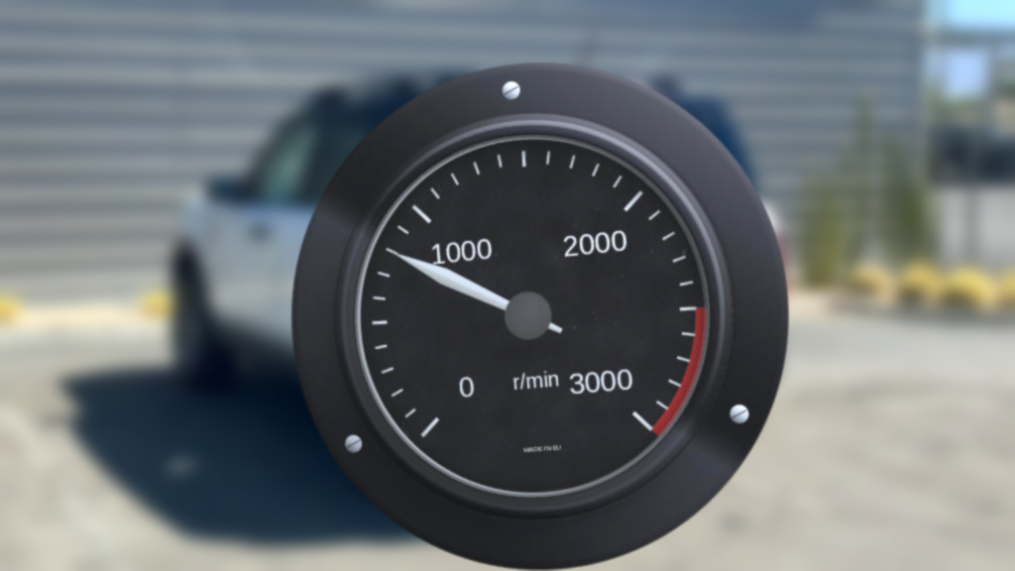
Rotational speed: 800; rpm
